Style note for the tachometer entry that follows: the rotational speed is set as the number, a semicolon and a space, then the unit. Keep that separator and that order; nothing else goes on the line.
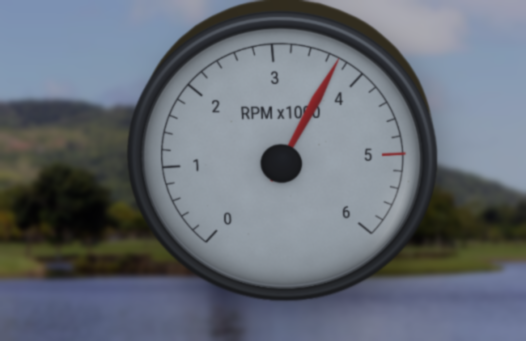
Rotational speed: 3700; rpm
